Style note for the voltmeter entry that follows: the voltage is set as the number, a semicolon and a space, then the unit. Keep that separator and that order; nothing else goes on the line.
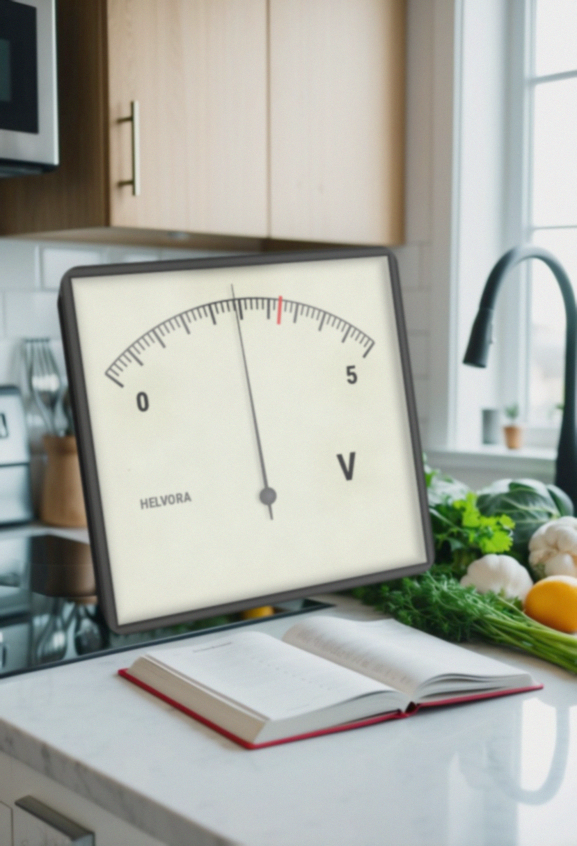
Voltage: 2.4; V
